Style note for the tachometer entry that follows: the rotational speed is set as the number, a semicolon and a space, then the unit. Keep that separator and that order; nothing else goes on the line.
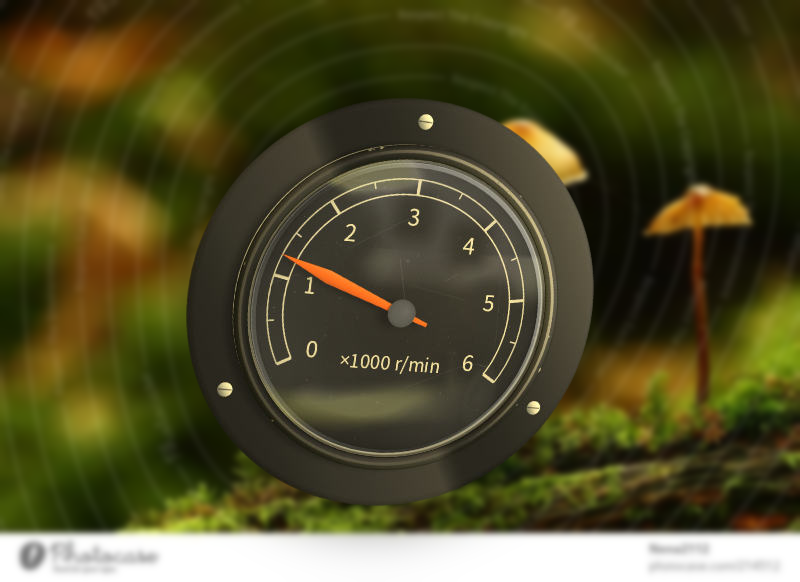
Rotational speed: 1250; rpm
